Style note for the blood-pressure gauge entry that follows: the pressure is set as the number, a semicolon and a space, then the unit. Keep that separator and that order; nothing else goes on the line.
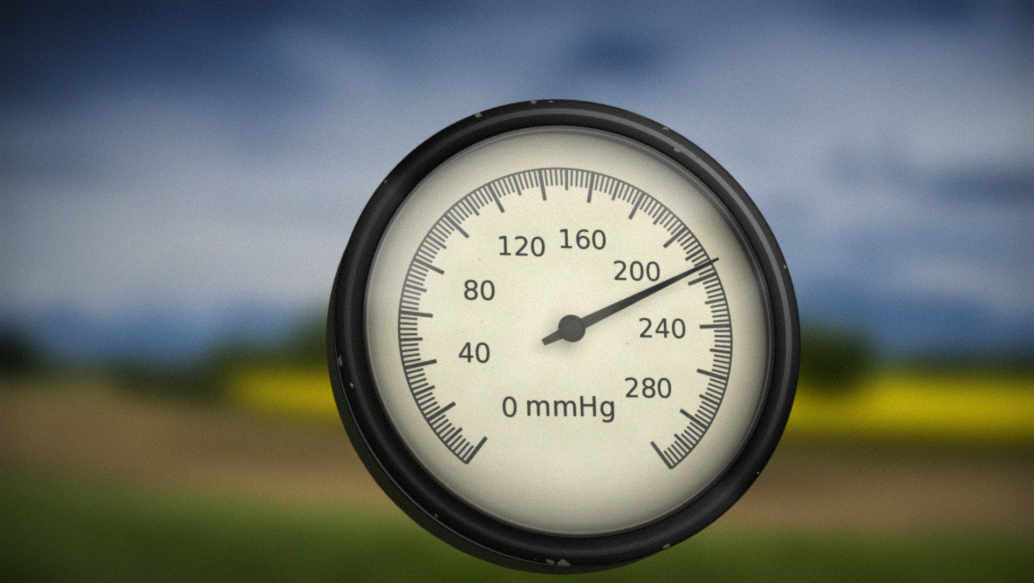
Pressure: 216; mmHg
